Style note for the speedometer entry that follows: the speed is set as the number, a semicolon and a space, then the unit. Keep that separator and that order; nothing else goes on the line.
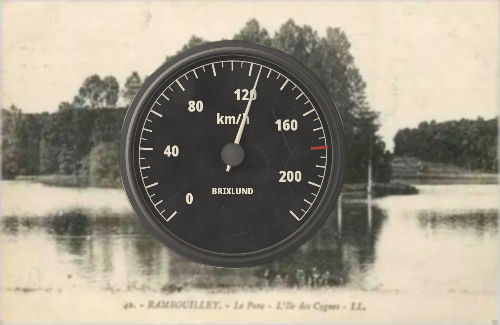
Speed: 125; km/h
